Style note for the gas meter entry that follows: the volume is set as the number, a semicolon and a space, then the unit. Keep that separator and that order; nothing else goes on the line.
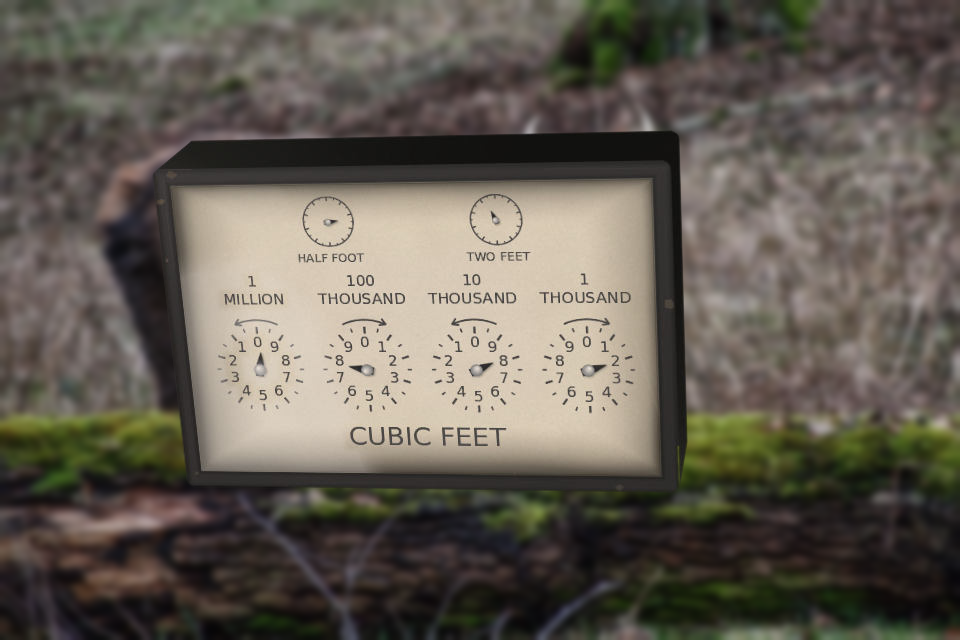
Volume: 978200; ft³
